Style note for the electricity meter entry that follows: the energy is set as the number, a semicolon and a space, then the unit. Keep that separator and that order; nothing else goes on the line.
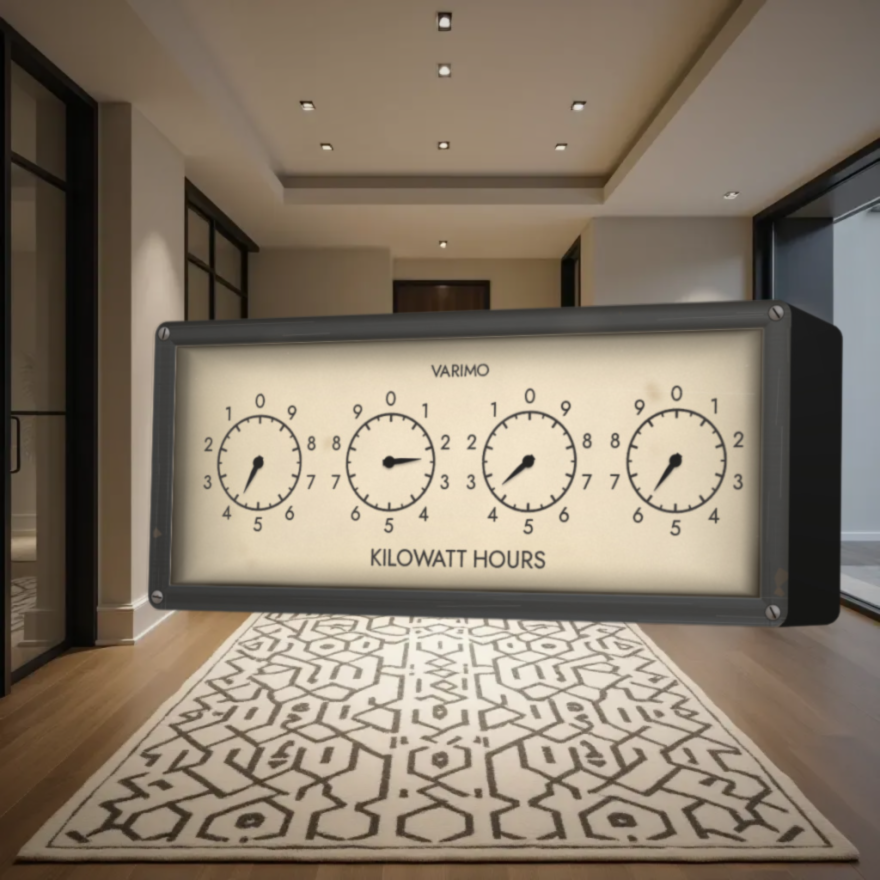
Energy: 4236; kWh
